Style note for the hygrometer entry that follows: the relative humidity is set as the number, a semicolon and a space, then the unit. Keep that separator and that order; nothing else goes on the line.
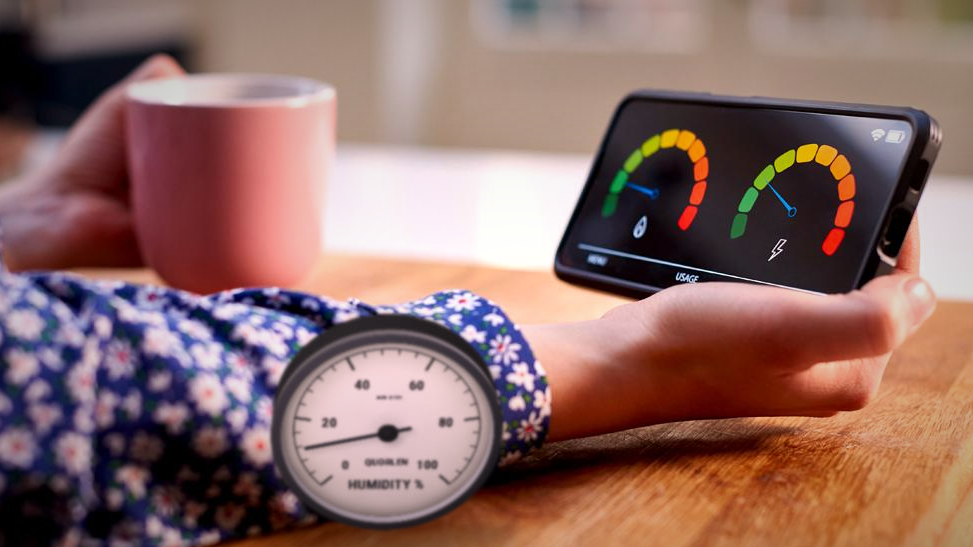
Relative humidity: 12; %
